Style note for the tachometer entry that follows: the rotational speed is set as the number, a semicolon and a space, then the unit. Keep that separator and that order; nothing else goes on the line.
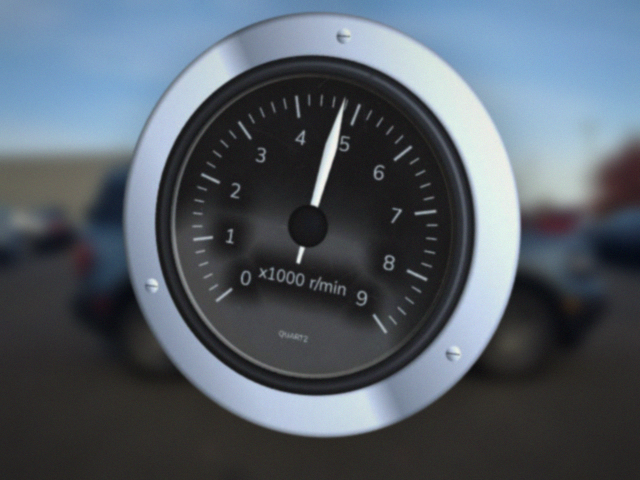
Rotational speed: 4800; rpm
